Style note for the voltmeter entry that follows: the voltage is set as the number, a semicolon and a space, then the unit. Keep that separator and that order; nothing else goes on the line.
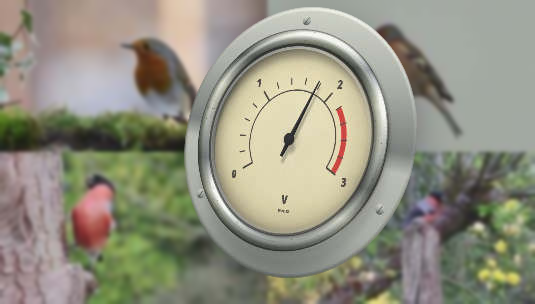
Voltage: 1.8; V
